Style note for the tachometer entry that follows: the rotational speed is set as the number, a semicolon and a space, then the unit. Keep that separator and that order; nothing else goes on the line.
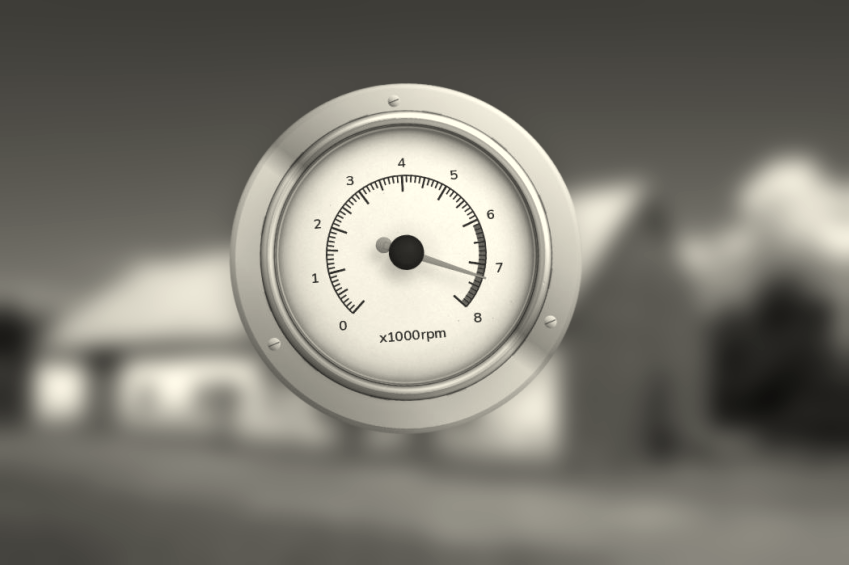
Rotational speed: 7300; rpm
